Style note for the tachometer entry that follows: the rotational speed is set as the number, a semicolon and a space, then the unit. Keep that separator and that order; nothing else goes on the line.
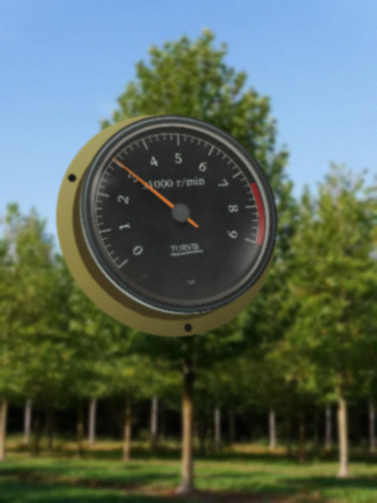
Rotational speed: 3000; rpm
